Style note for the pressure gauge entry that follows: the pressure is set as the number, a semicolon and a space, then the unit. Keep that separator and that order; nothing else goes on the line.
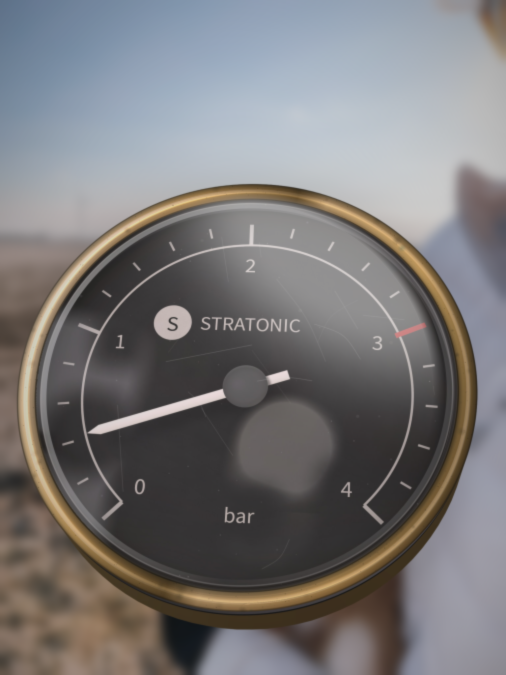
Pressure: 0.4; bar
